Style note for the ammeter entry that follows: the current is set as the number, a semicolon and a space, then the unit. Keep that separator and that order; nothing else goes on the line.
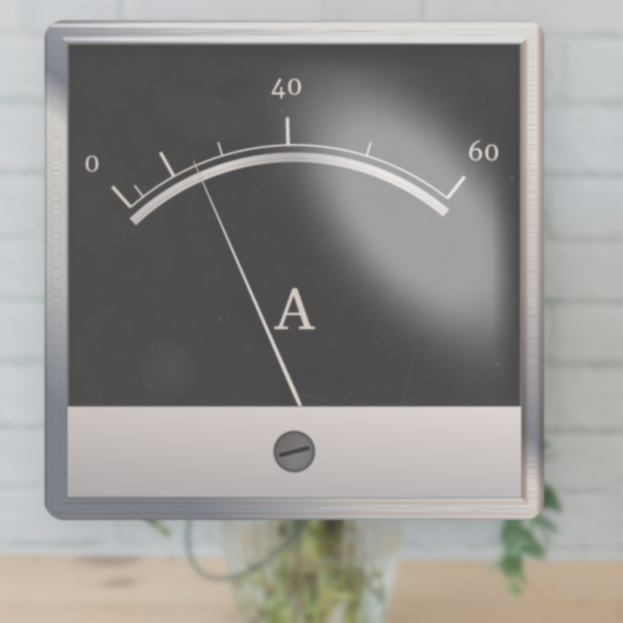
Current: 25; A
